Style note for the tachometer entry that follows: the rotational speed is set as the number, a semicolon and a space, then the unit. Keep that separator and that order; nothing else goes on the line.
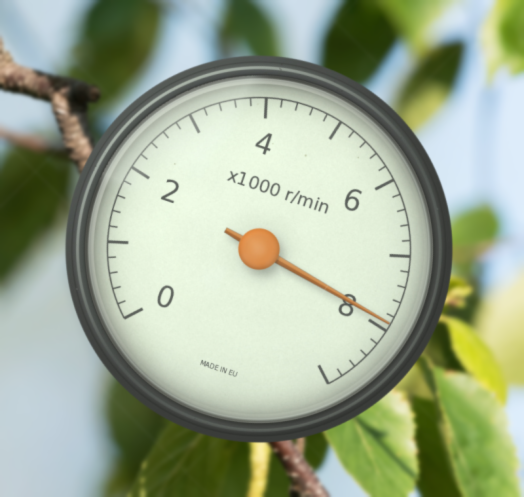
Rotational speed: 7900; rpm
